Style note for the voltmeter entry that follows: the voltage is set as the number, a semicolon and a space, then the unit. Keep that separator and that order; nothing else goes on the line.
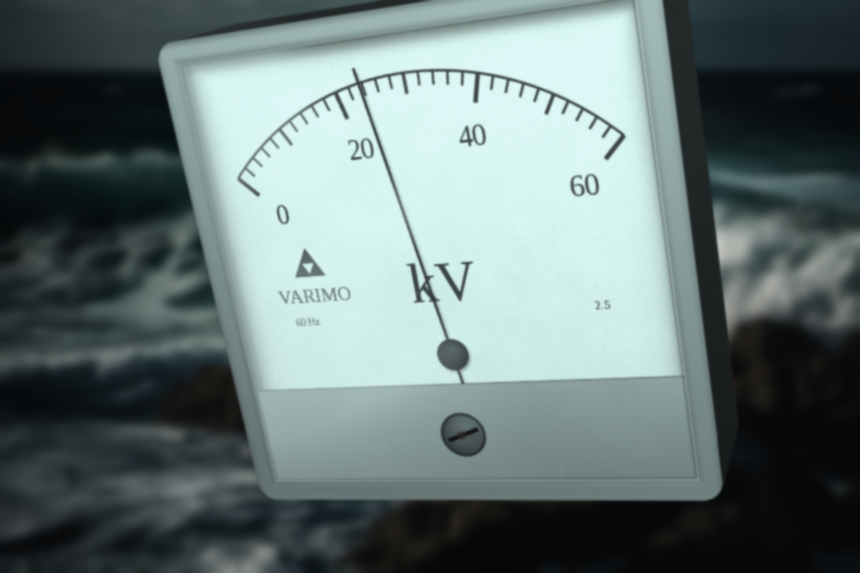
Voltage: 24; kV
